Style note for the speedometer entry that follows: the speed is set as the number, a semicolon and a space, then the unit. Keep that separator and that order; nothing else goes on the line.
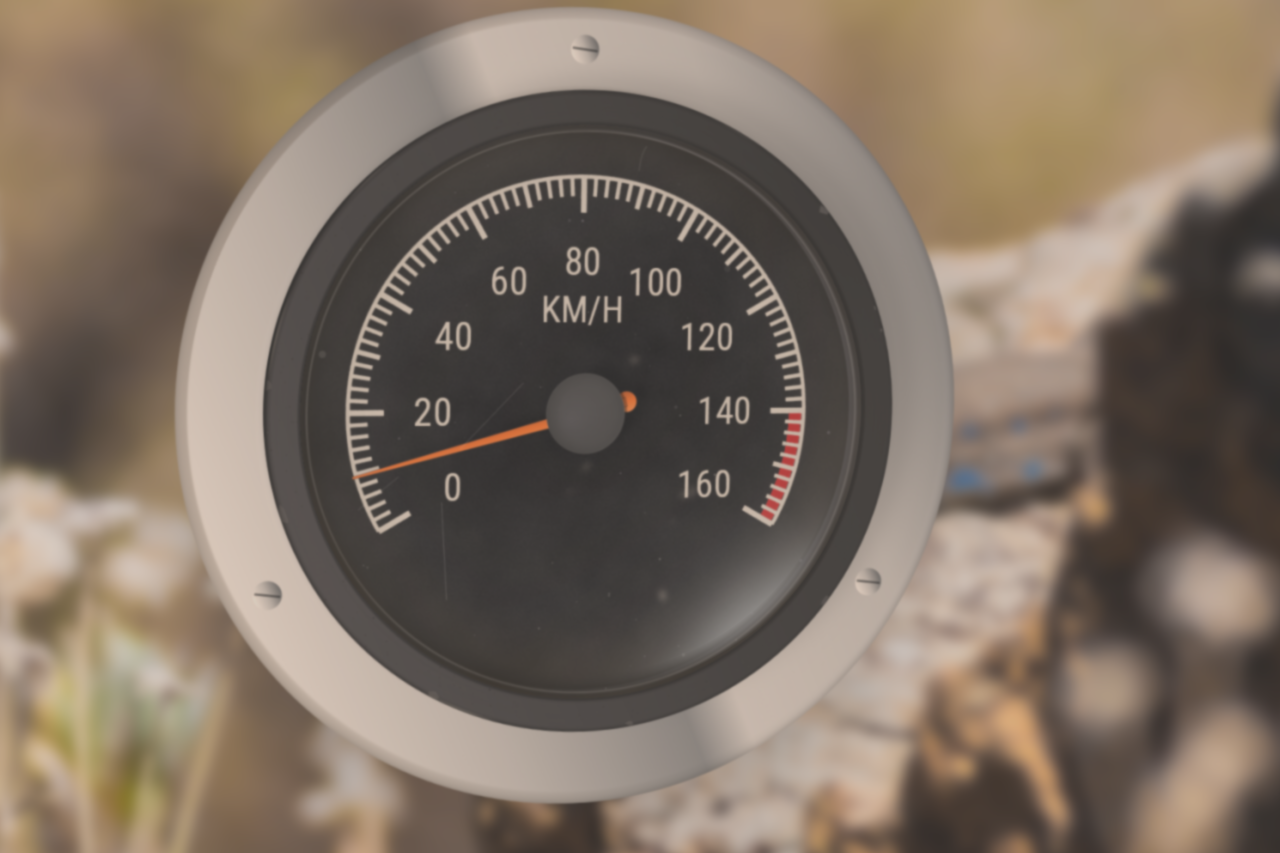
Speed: 10; km/h
